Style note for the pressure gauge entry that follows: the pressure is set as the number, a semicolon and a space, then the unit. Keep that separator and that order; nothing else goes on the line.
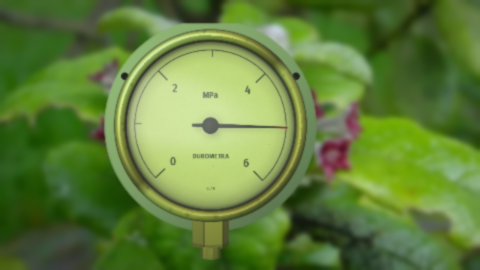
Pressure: 5; MPa
